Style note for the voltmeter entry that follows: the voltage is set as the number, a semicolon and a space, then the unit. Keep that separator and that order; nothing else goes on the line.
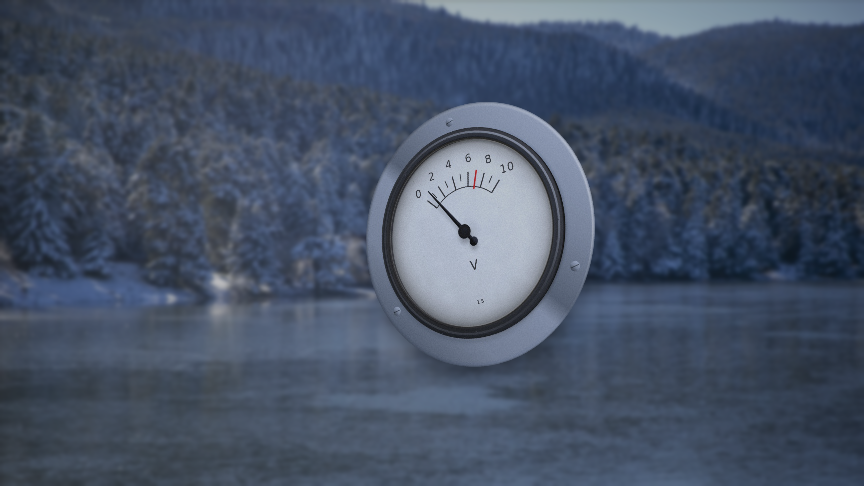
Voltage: 1; V
